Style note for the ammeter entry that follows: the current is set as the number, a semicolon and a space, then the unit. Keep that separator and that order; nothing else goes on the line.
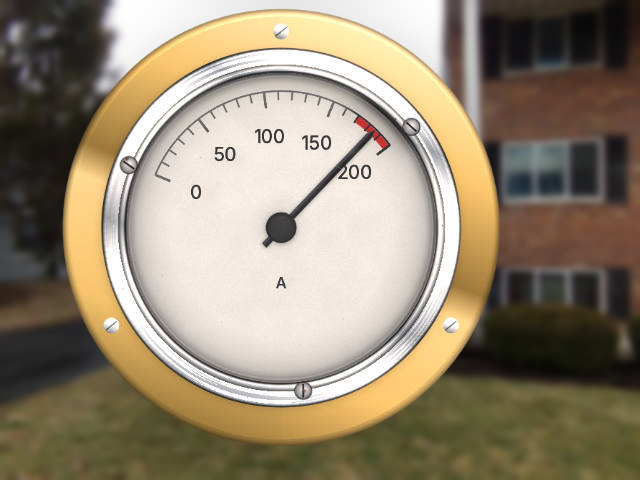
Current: 185; A
